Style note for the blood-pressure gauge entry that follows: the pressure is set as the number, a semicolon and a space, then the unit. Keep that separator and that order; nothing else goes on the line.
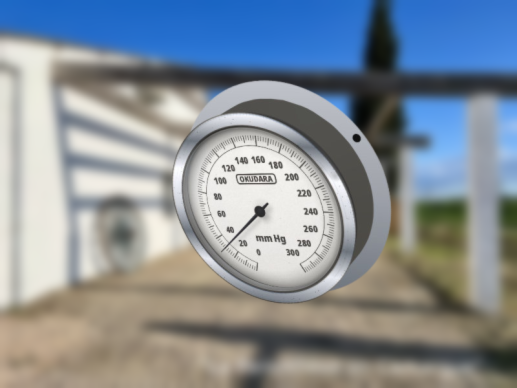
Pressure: 30; mmHg
